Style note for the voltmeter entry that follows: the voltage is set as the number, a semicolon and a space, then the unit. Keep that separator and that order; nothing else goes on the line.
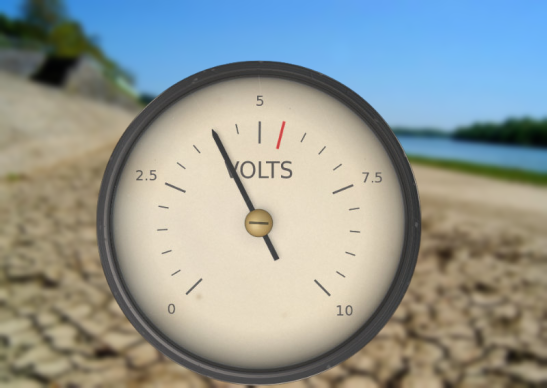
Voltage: 4; V
